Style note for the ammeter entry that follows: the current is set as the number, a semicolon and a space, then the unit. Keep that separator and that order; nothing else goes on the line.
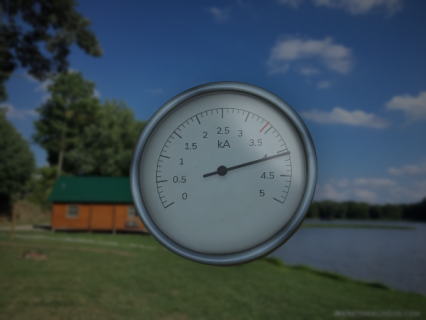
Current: 4.1; kA
